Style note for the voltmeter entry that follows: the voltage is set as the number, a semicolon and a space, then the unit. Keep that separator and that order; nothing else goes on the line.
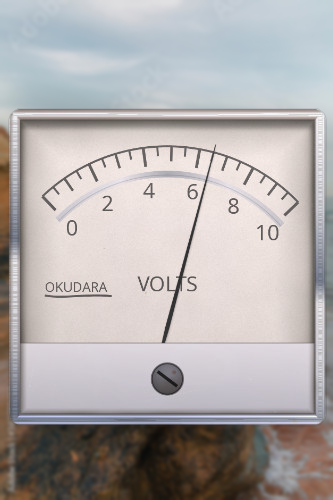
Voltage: 6.5; V
